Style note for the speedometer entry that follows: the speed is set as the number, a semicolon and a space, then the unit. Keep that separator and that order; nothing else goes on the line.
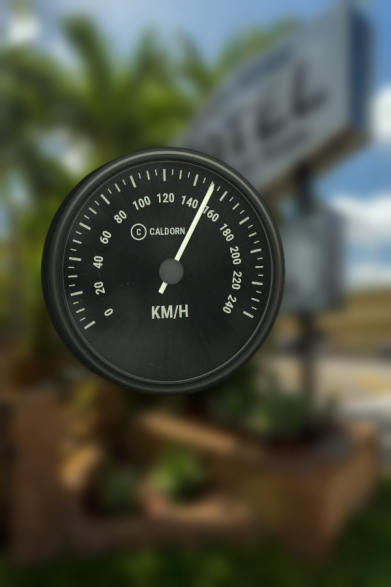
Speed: 150; km/h
